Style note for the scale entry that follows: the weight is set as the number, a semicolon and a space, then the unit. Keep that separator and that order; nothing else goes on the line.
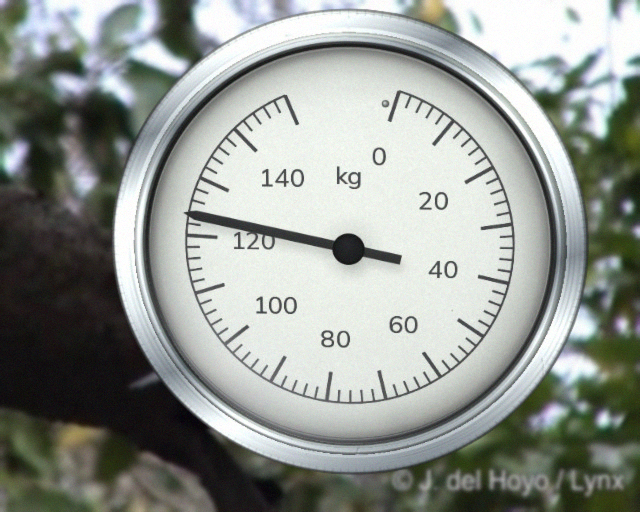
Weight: 124; kg
